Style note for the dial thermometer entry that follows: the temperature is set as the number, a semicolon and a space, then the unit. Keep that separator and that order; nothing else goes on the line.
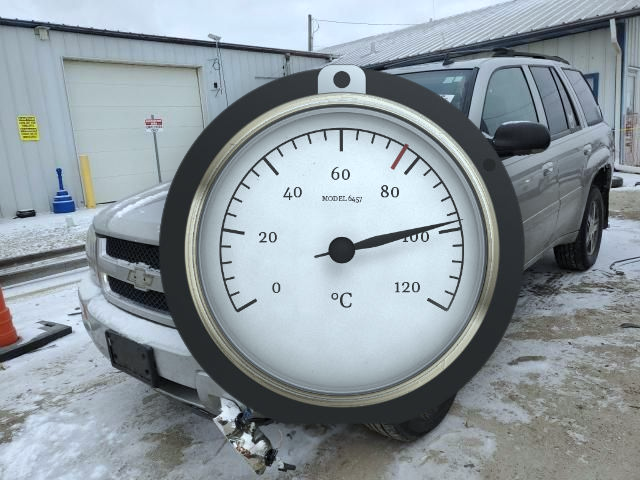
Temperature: 98; °C
